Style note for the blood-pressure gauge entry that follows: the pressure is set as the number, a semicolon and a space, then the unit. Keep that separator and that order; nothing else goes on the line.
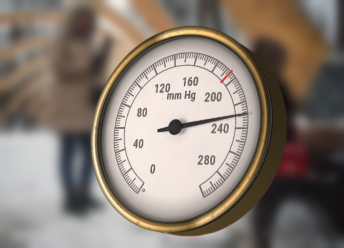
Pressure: 230; mmHg
